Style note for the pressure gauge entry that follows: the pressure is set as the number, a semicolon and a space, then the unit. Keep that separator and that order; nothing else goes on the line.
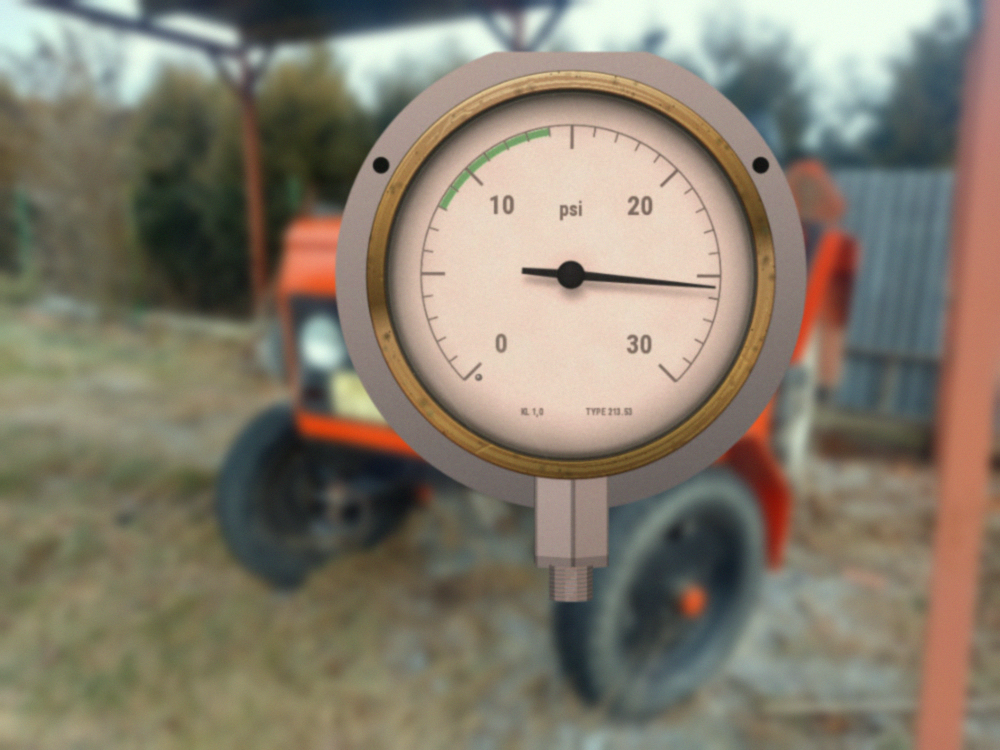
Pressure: 25.5; psi
